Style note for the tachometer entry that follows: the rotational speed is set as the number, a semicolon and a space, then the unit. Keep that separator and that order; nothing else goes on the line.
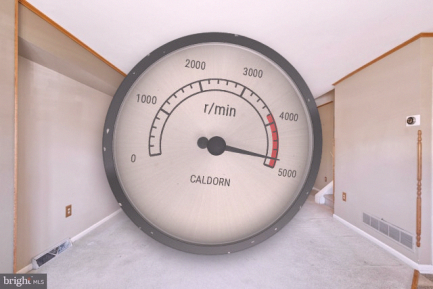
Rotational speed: 4800; rpm
